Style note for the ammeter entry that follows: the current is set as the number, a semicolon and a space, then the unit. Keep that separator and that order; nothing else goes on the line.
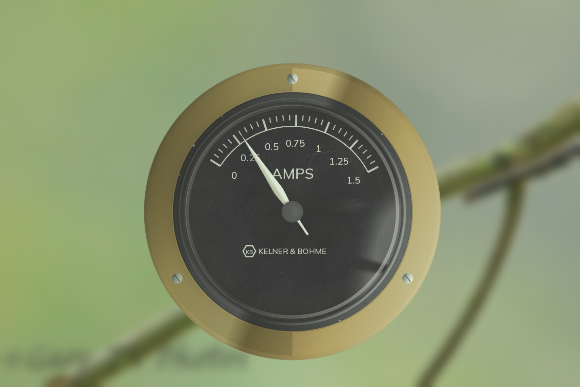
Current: 0.3; A
